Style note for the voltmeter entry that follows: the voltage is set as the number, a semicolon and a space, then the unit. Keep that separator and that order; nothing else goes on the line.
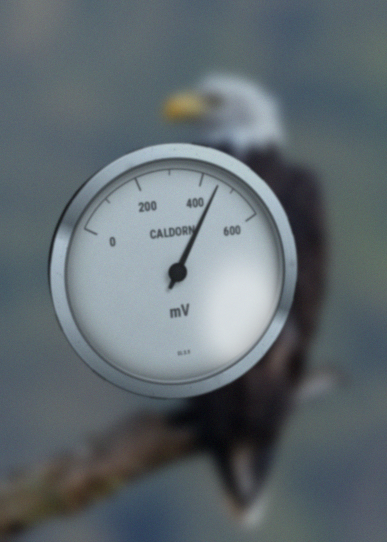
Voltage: 450; mV
